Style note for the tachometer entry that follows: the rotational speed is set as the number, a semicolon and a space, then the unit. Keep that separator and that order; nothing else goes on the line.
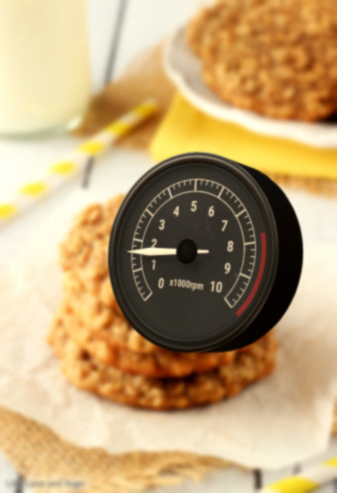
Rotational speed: 1600; rpm
